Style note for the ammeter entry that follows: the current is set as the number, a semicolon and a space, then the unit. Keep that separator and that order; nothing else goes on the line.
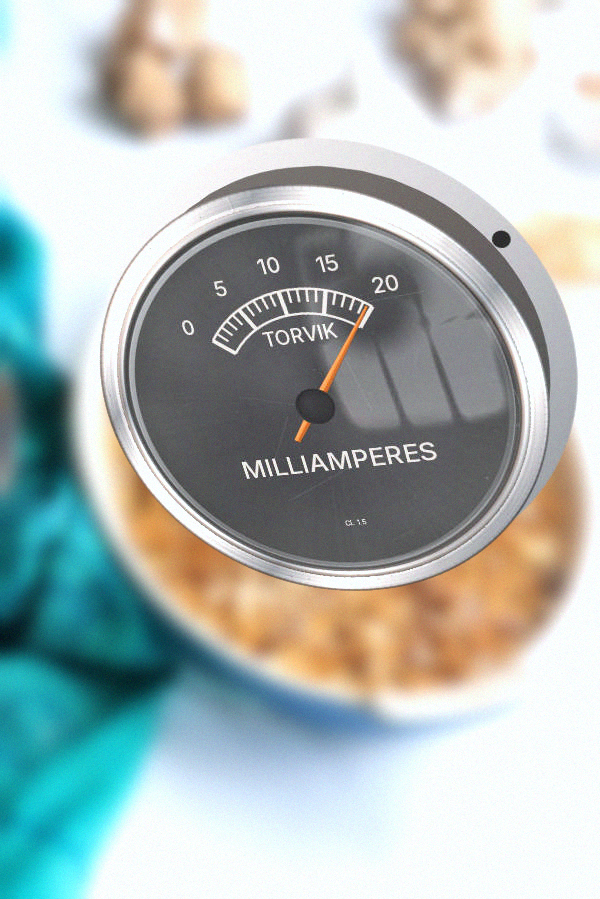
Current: 19.5; mA
